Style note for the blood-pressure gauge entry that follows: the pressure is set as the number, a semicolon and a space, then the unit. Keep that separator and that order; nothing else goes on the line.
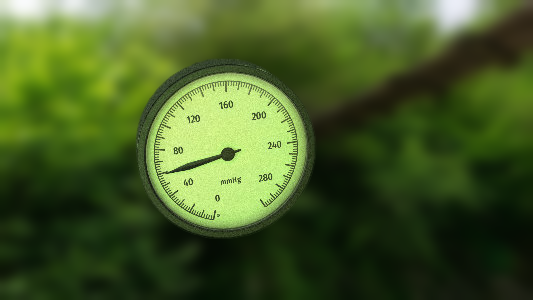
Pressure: 60; mmHg
